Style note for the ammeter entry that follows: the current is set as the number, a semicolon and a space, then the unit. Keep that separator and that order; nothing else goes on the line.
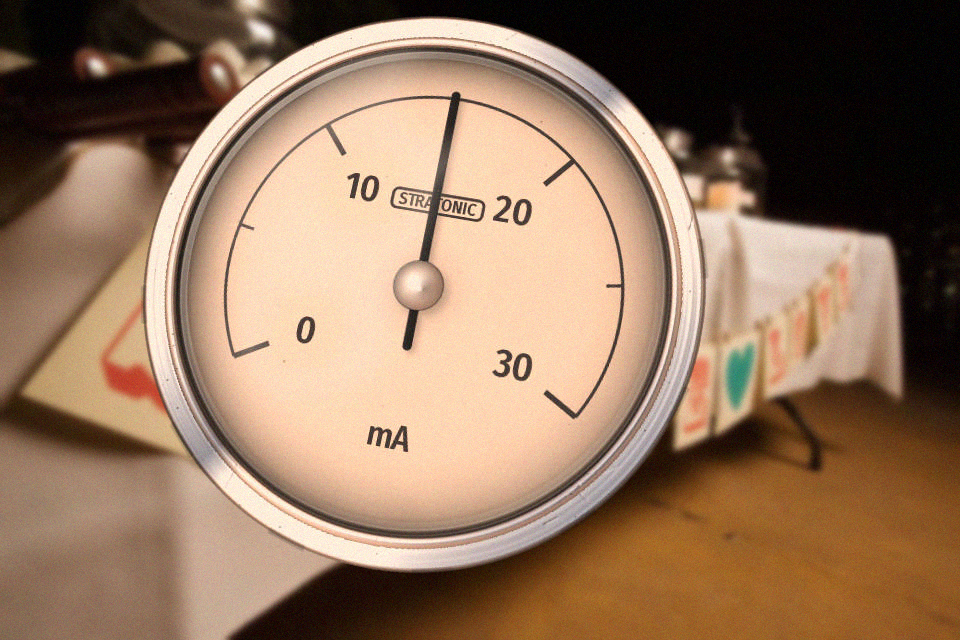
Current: 15; mA
